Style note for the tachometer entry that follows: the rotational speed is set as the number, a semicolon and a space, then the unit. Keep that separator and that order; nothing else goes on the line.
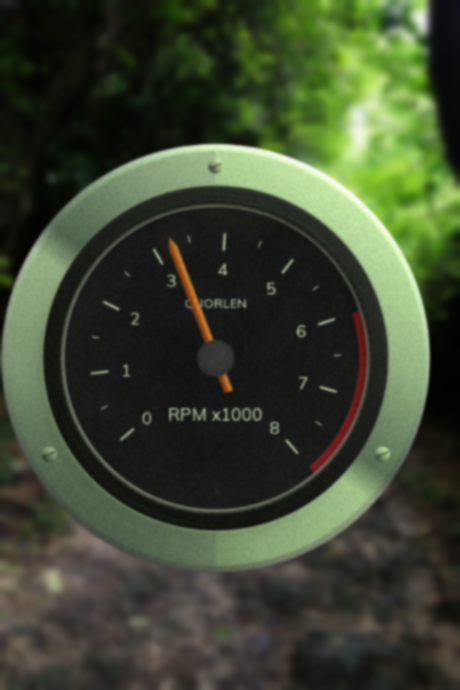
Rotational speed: 3250; rpm
